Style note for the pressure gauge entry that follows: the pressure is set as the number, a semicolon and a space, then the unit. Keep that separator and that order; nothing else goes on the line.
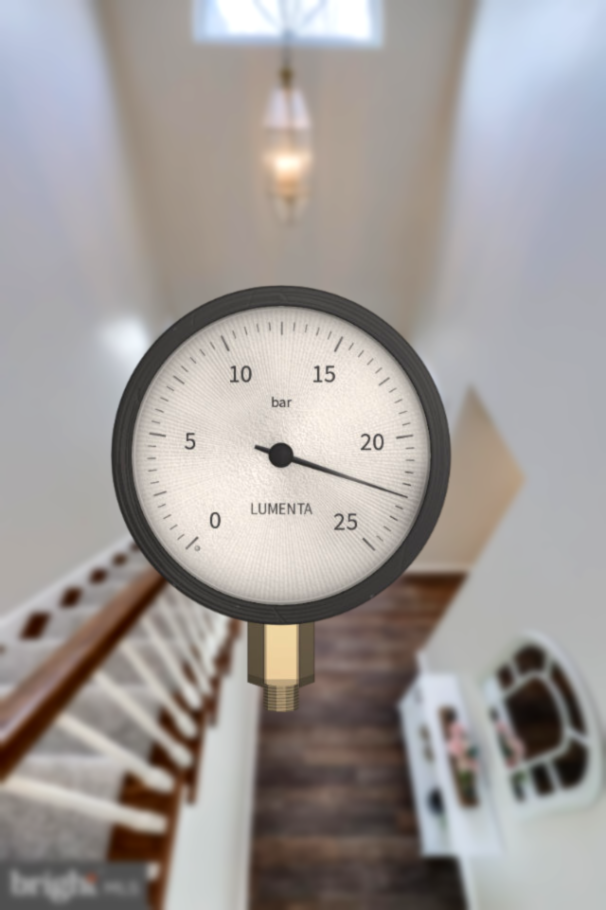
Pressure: 22.5; bar
